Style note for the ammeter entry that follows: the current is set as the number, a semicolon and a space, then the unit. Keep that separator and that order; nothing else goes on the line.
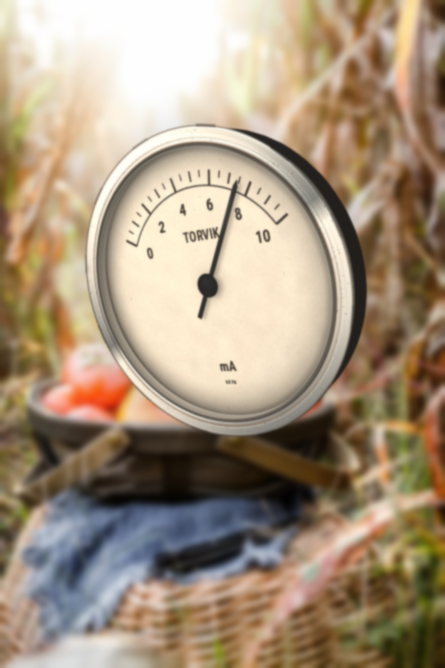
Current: 7.5; mA
